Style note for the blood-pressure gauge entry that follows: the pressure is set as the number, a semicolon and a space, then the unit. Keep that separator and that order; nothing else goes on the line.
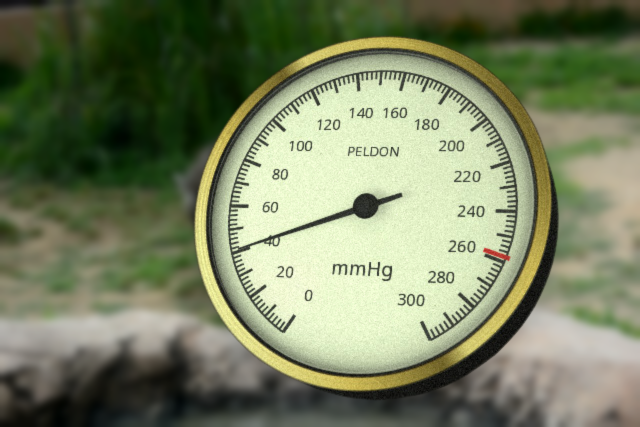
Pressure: 40; mmHg
